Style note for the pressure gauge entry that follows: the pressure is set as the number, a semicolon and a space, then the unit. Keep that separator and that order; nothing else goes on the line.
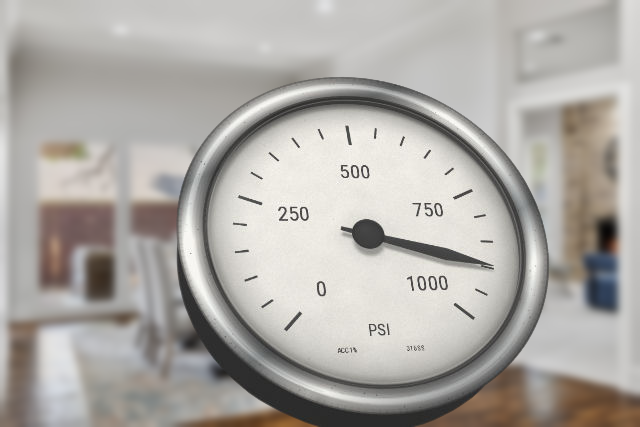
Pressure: 900; psi
